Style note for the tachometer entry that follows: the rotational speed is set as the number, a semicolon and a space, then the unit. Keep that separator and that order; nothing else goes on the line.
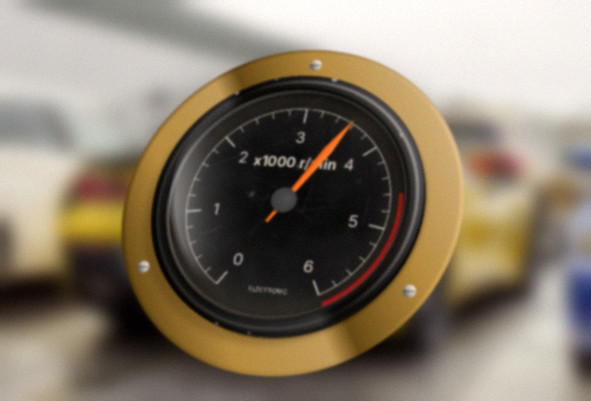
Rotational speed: 3600; rpm
